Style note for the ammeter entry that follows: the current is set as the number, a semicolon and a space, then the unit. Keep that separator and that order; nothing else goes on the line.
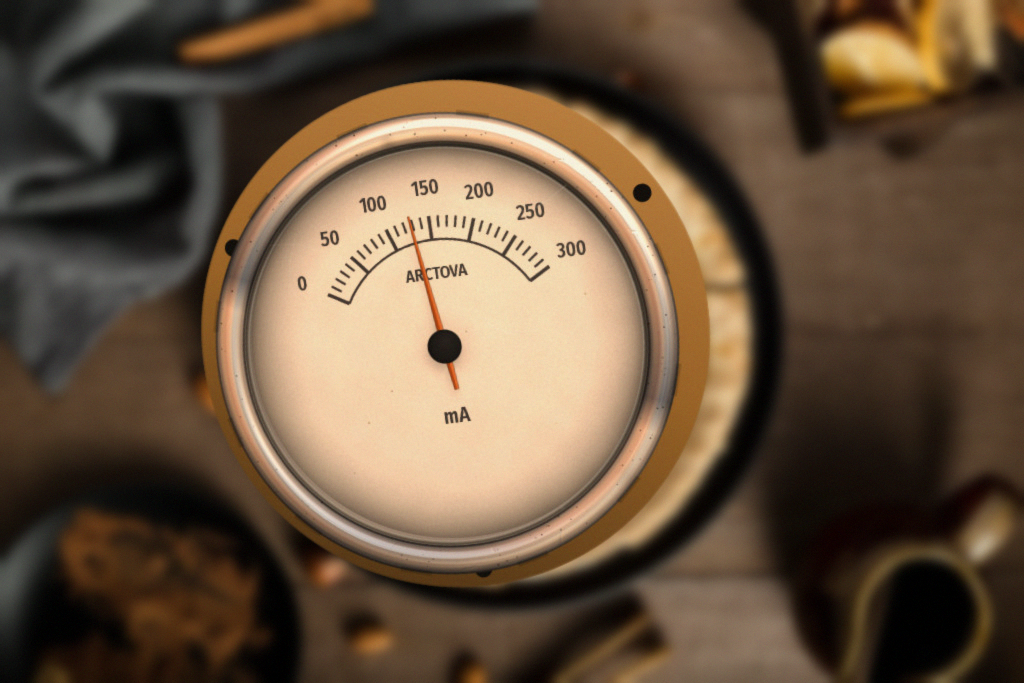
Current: 130; mA
